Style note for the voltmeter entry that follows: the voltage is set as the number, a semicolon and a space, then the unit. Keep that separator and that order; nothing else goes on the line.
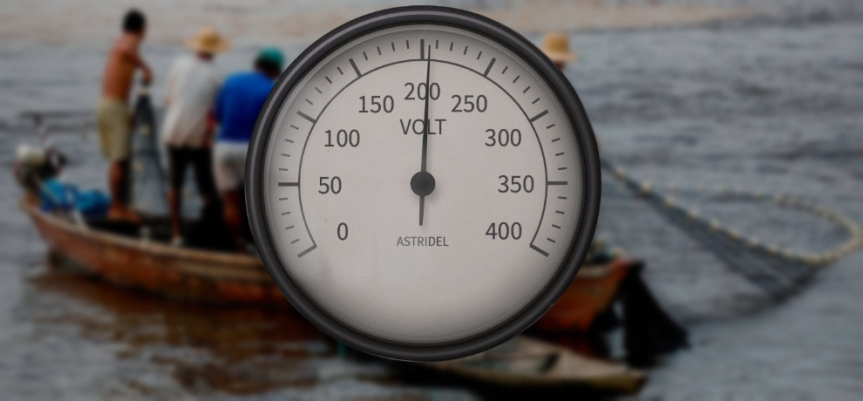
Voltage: 205; V
